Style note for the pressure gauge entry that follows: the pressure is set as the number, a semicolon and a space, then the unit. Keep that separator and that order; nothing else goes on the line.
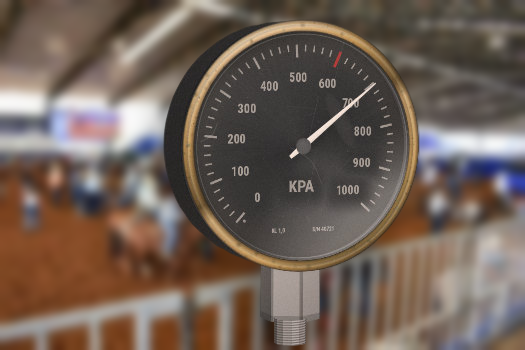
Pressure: 700; kPa
